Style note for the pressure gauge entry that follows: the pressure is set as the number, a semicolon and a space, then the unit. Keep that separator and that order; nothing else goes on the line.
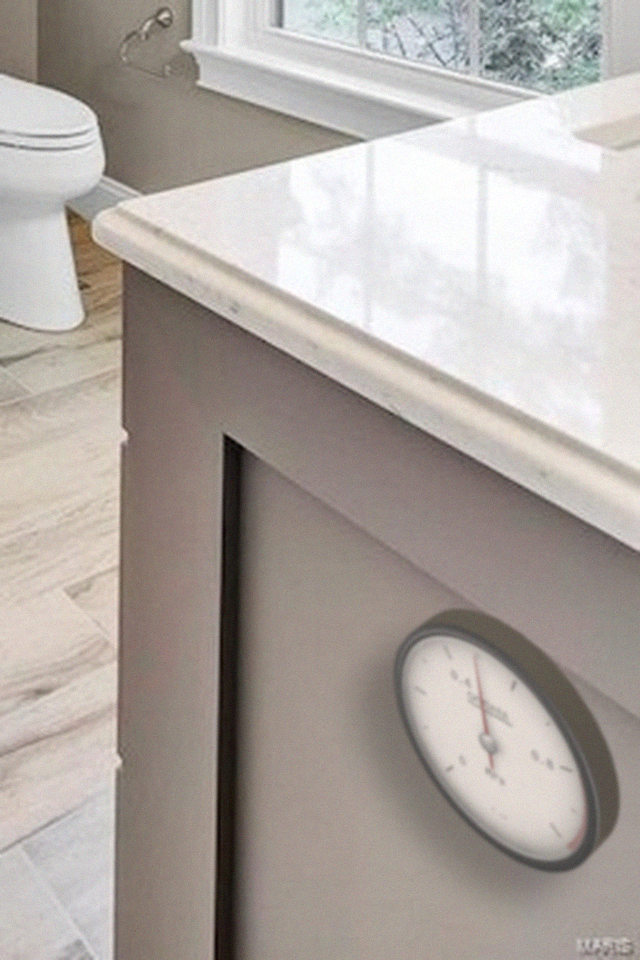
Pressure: 0.5; MPa
